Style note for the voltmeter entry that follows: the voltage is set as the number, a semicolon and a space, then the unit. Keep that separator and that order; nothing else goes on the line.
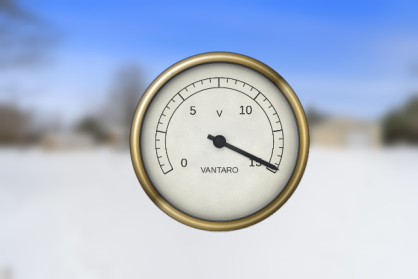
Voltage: 14.75; V
